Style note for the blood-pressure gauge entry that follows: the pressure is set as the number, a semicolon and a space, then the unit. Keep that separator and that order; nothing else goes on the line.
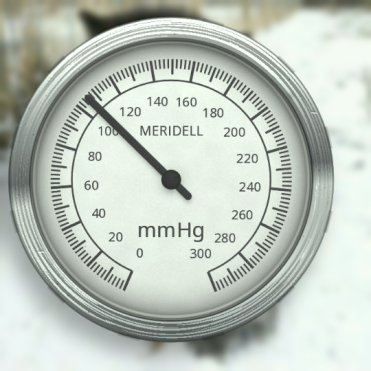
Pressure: 106; mmHg
